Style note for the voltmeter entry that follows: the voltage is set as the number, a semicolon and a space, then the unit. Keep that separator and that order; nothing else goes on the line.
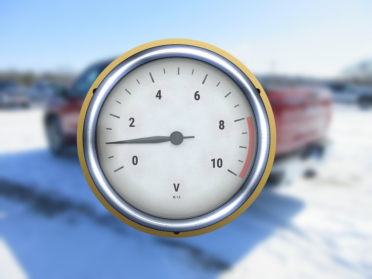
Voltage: 1; V
